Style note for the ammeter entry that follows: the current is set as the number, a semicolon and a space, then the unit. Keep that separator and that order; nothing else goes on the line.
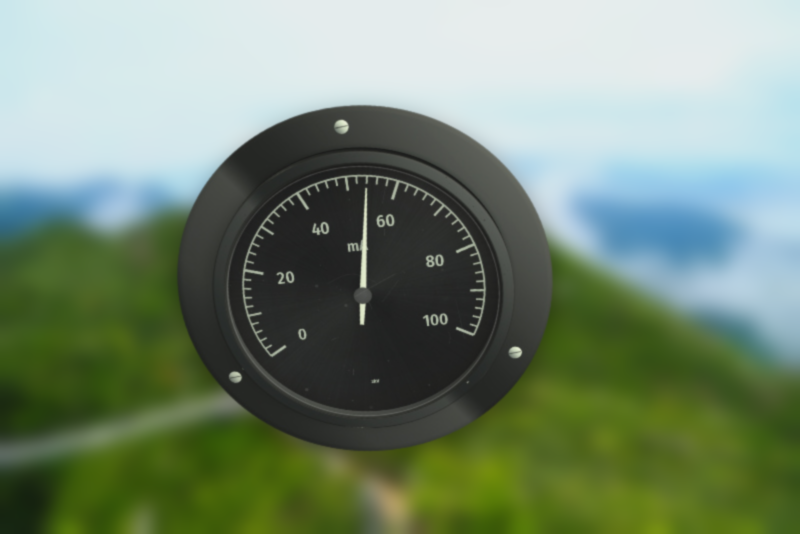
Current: 54; mA
